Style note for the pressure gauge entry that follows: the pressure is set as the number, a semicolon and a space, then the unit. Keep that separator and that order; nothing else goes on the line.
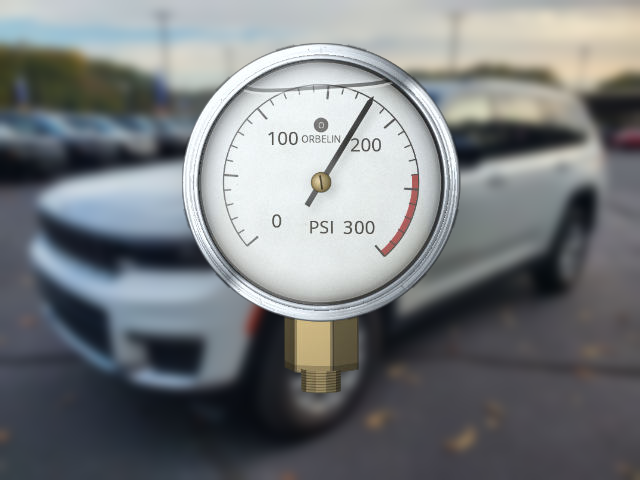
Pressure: 180; psi
